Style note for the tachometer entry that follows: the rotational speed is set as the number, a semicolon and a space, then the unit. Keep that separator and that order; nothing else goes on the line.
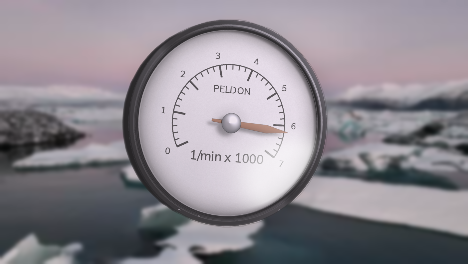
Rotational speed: 6200; rpm
